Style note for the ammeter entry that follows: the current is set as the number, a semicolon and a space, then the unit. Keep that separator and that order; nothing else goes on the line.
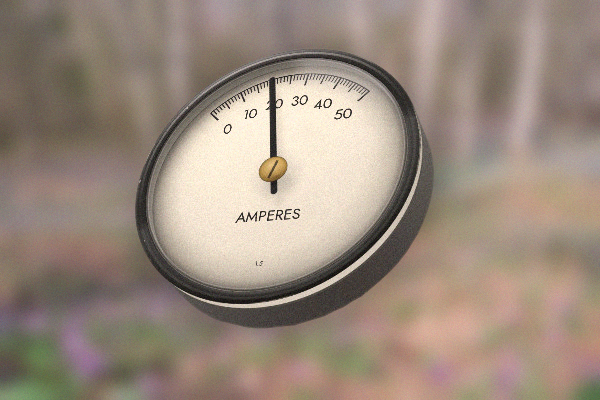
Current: 20; A
